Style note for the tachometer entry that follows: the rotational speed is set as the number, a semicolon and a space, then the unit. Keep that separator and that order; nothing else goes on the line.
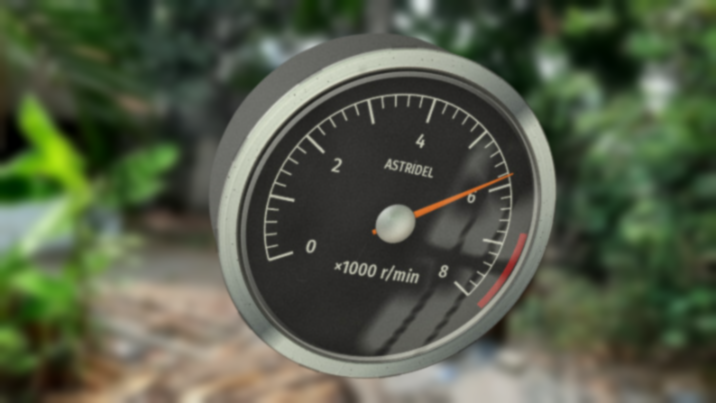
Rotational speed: 5800; rpm
